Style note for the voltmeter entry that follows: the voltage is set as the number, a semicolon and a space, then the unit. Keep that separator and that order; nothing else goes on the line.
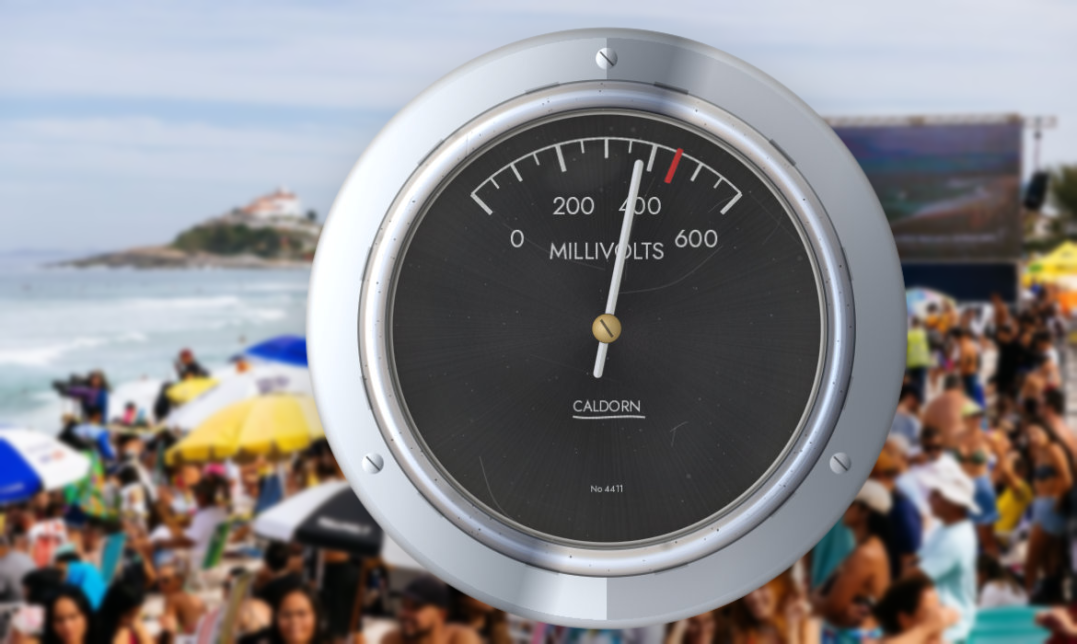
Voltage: 375; mV
